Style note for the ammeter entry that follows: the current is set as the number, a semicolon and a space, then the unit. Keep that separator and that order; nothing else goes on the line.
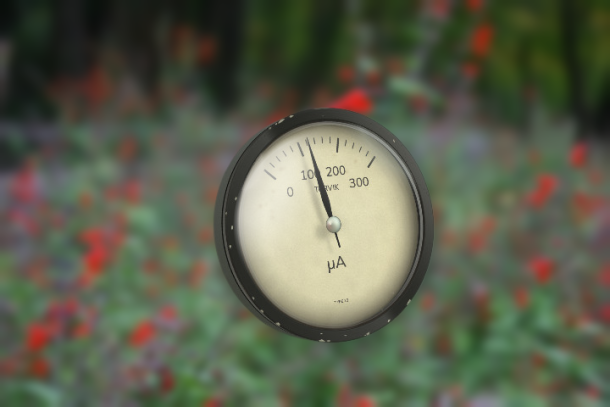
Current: 120; µA
